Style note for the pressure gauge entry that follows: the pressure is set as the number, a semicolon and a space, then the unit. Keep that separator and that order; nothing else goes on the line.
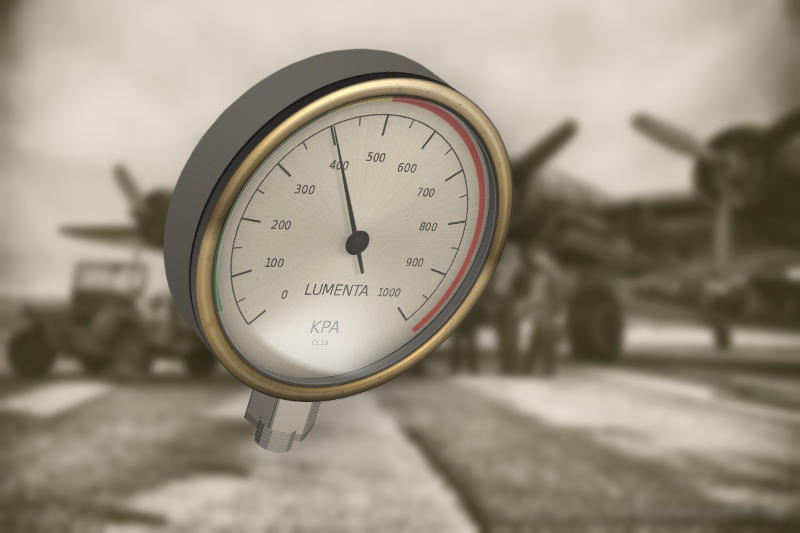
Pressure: 400; kPa
